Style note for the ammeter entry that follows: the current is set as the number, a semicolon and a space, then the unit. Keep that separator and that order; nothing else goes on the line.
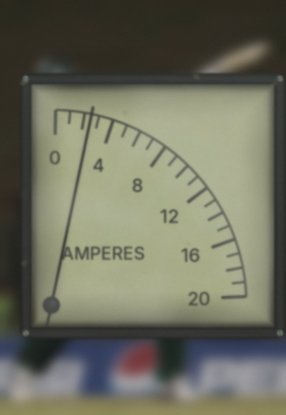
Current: 2.5; A
